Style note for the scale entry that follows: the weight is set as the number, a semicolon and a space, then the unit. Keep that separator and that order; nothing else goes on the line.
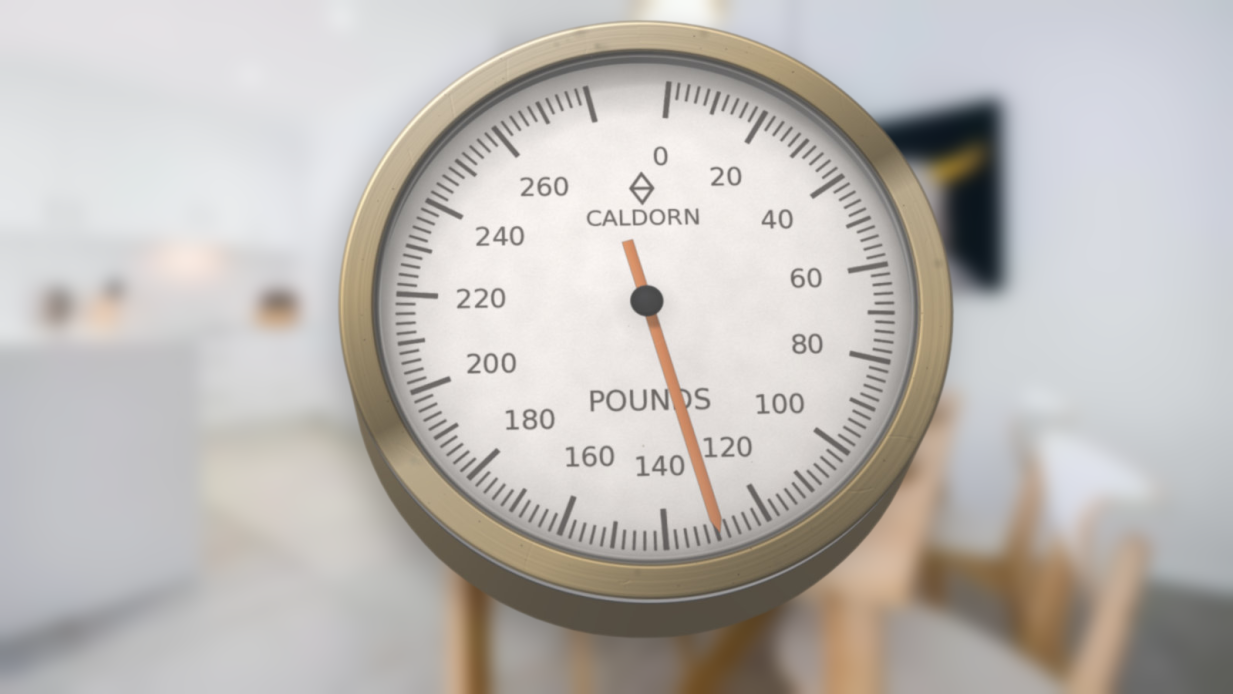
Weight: 130; lb
